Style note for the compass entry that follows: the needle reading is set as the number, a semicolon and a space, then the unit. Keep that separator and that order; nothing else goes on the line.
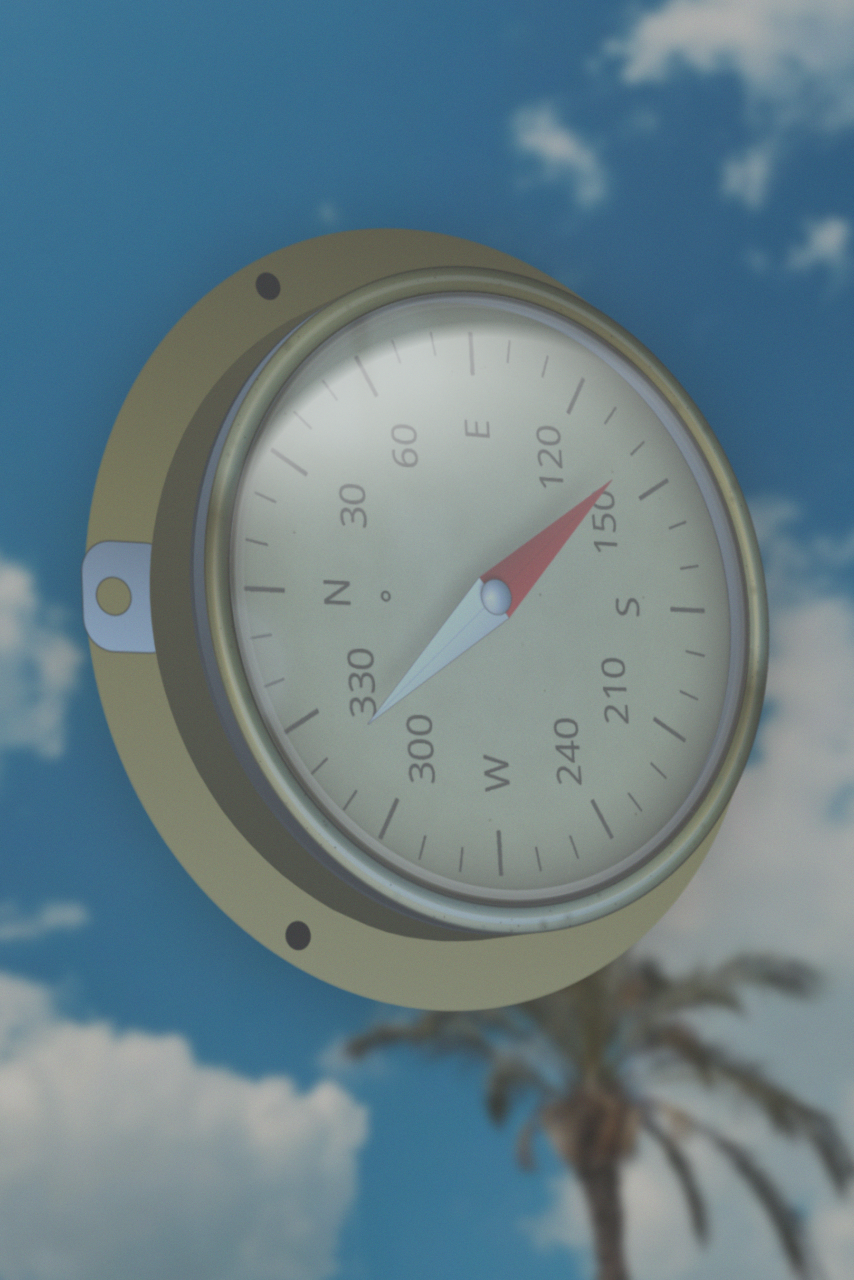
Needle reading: 140; °
